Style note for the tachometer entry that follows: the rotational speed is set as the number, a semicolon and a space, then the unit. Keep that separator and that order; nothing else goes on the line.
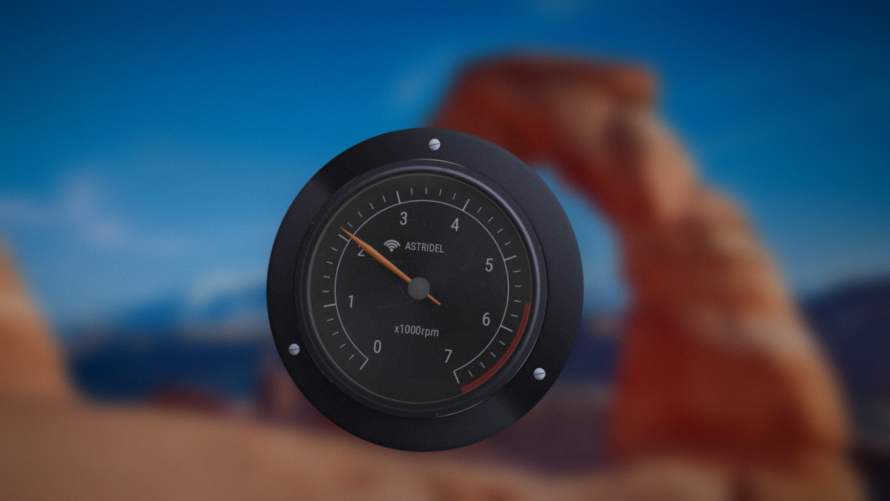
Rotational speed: 2100; rpm
